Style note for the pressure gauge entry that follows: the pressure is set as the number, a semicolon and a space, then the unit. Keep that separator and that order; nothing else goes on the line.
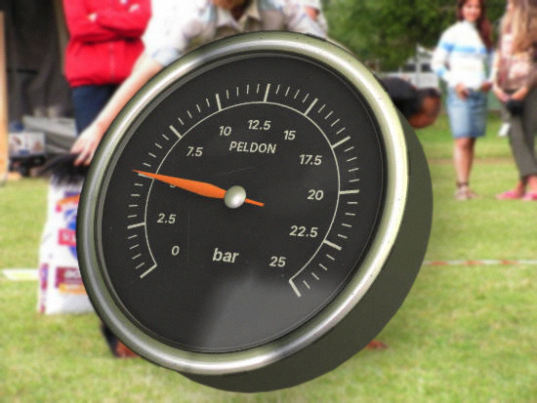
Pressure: 5; bar
